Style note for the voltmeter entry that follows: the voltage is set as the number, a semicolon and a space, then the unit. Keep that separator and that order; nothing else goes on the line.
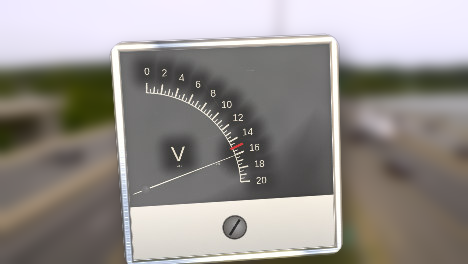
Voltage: 16; V
